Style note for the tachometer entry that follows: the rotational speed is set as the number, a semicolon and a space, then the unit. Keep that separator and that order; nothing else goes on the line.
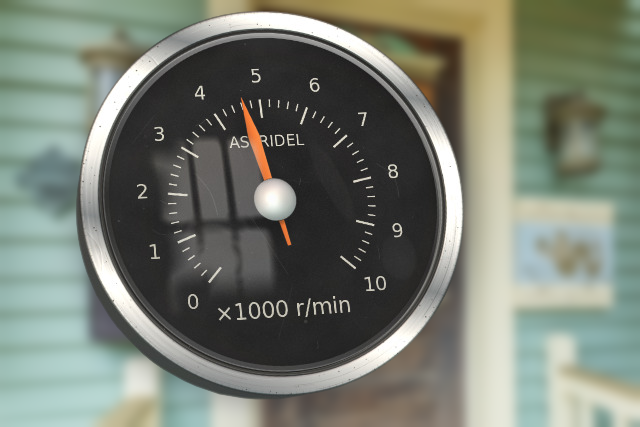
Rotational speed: 4600; rpm
